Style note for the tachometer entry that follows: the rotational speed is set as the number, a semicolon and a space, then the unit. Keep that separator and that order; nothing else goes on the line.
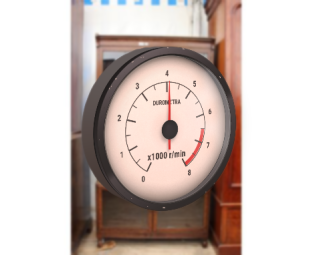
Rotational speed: 4000; rpm
